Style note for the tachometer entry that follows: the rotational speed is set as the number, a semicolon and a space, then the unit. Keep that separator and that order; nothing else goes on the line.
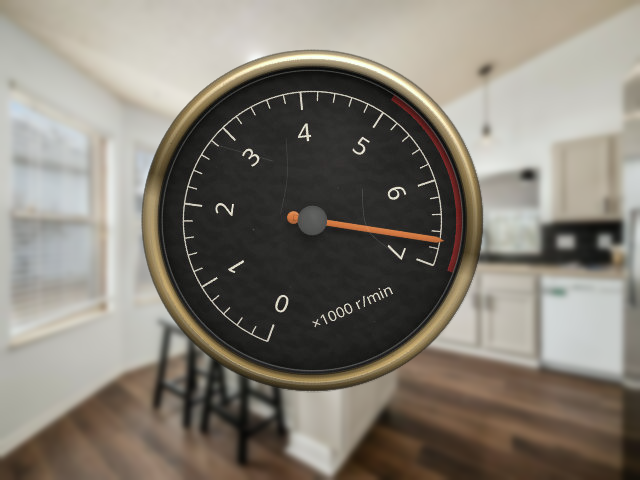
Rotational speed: 6700; rpm
